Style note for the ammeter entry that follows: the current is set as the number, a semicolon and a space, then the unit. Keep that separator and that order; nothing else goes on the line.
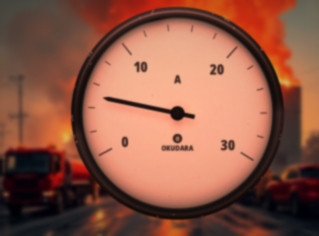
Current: 5; A
